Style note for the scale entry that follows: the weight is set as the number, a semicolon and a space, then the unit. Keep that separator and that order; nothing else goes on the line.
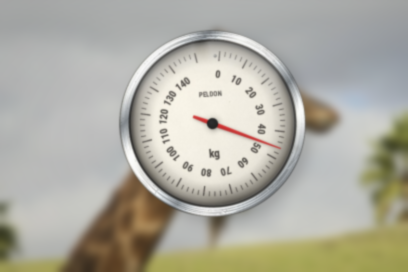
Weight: 46; kg
